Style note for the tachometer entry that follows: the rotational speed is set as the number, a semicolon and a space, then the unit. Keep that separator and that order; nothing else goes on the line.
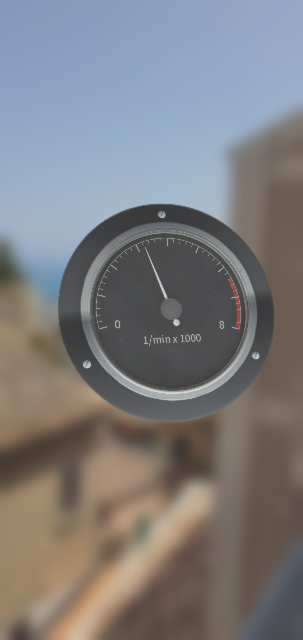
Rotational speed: 3200; rpm
